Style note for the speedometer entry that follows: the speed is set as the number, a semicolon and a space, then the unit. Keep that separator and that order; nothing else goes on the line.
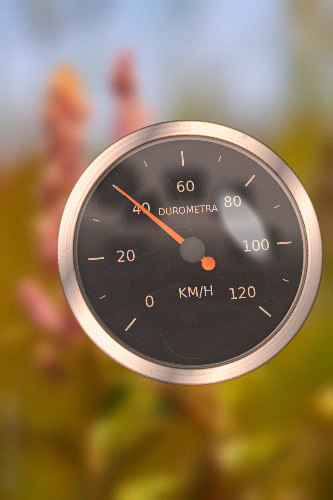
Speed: 40; km/h
